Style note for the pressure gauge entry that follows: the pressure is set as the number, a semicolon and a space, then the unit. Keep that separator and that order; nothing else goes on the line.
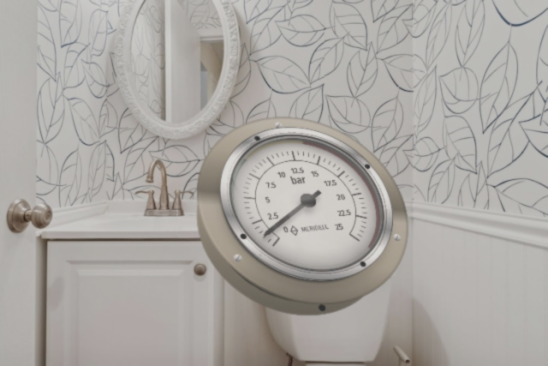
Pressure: 1; bar
